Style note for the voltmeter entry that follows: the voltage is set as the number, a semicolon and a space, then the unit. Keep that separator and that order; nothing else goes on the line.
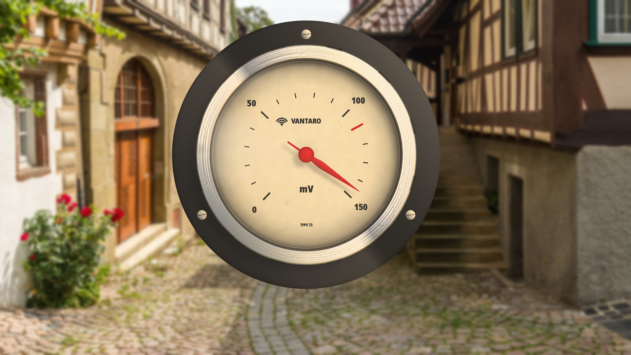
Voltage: 145; mV
